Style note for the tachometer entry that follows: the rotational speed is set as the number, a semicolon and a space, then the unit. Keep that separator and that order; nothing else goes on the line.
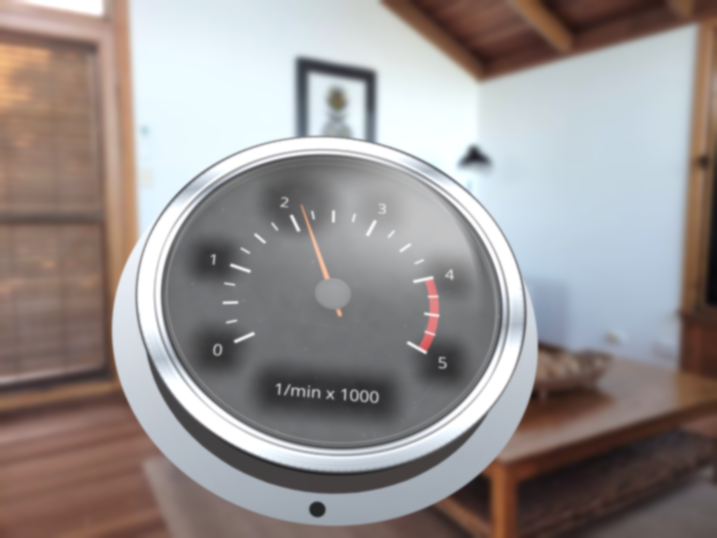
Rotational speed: 2125; rpm
